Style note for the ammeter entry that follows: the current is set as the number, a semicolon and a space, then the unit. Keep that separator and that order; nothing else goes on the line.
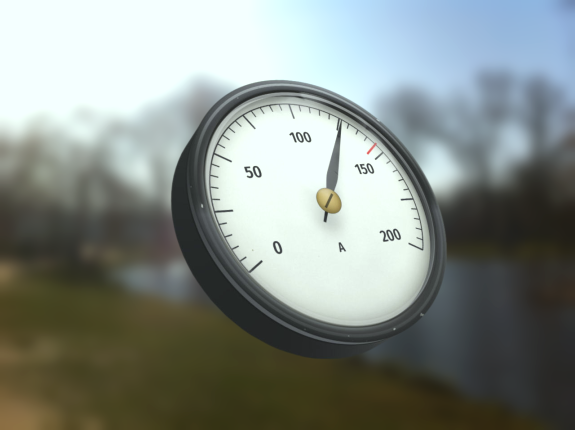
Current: 125; A
